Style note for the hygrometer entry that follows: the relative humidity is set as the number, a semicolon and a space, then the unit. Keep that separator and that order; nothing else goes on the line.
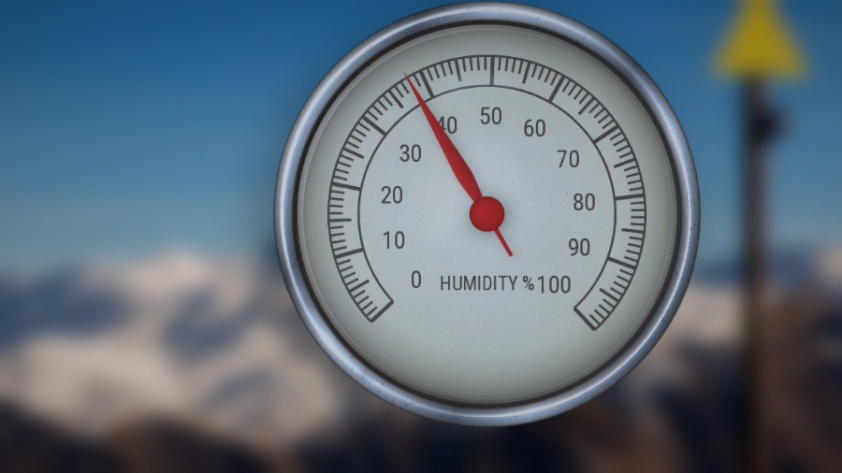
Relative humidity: 38; %
